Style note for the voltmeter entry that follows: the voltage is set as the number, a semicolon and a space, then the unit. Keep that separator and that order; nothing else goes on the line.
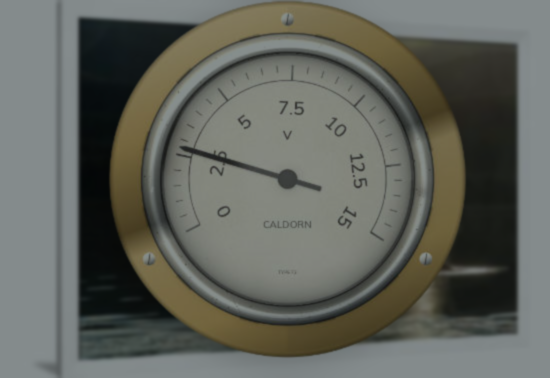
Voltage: 2.75; V
